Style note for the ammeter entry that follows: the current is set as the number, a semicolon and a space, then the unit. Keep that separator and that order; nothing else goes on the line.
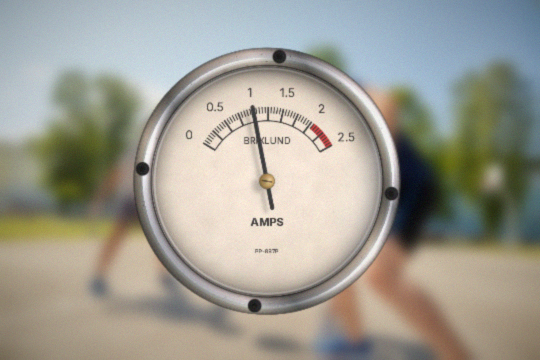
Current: 1; A
